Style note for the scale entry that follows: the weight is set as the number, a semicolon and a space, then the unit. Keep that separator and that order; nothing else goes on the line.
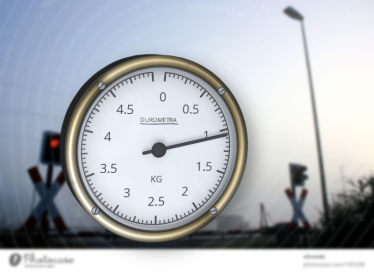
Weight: 1.05; kg
